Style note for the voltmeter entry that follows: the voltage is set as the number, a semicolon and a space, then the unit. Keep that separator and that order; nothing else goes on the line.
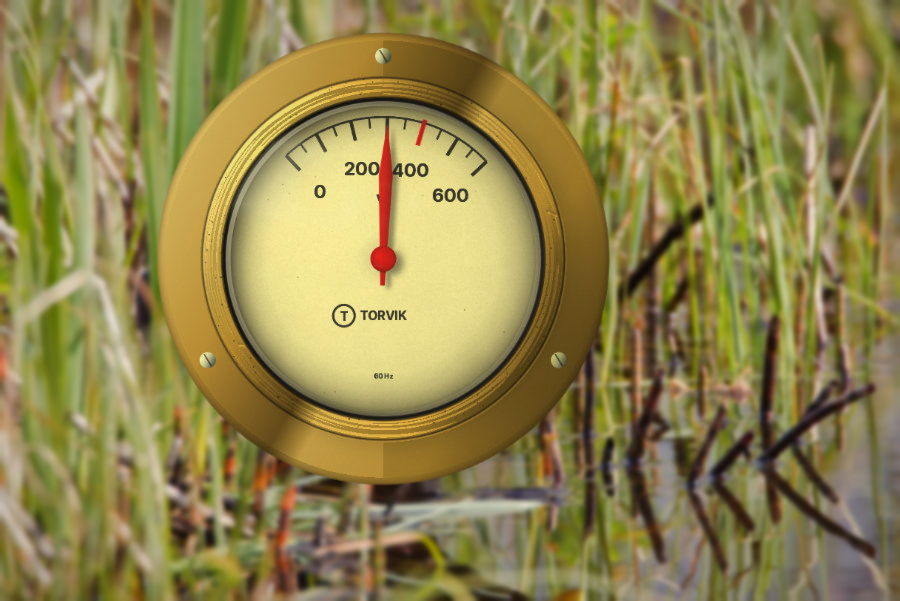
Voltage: 300; V
